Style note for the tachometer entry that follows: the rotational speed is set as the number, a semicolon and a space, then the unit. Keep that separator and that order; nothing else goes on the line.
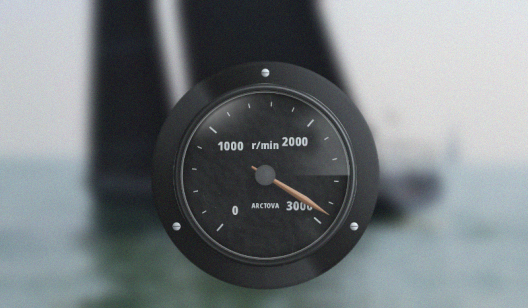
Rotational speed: 2900; rpm
